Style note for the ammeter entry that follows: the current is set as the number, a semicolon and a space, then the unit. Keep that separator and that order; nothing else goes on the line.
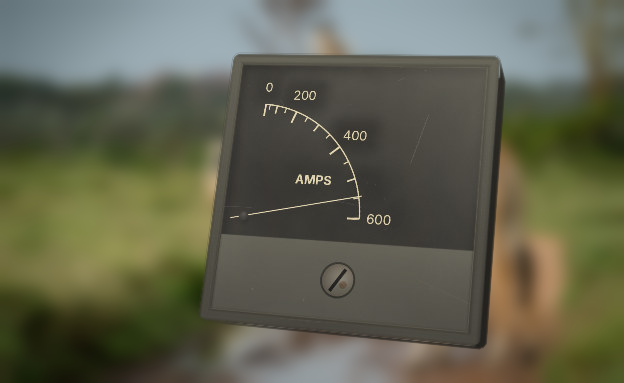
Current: 550; A
